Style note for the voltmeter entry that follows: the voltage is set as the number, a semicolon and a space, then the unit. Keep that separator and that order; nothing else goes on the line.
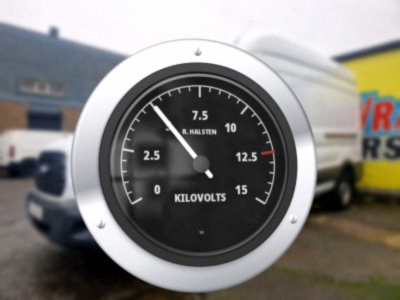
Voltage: 5; kV
